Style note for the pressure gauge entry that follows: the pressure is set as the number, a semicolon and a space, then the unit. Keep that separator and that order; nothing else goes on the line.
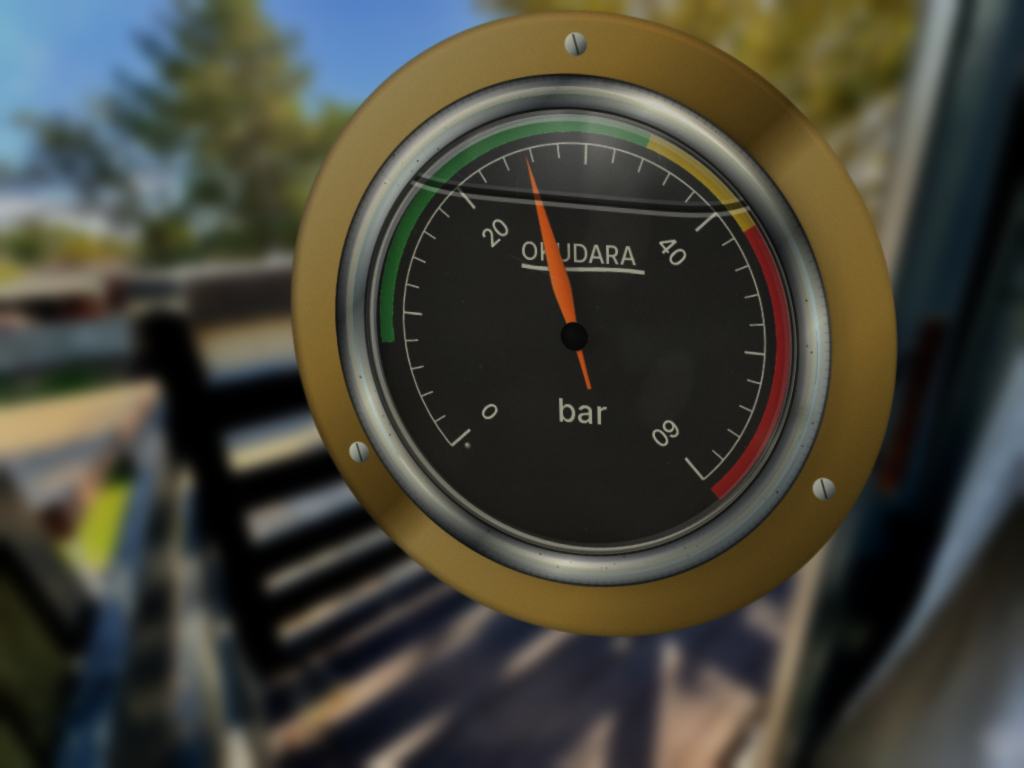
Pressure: 26; bar
